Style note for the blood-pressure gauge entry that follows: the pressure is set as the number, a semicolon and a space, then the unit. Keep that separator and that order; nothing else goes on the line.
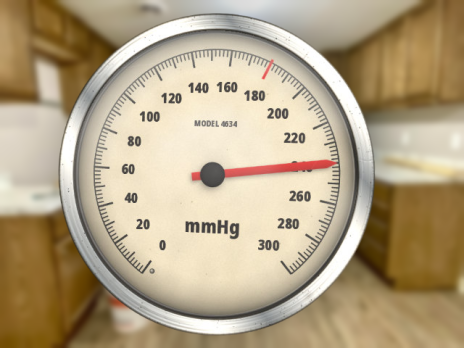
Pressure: 240; mmHg
